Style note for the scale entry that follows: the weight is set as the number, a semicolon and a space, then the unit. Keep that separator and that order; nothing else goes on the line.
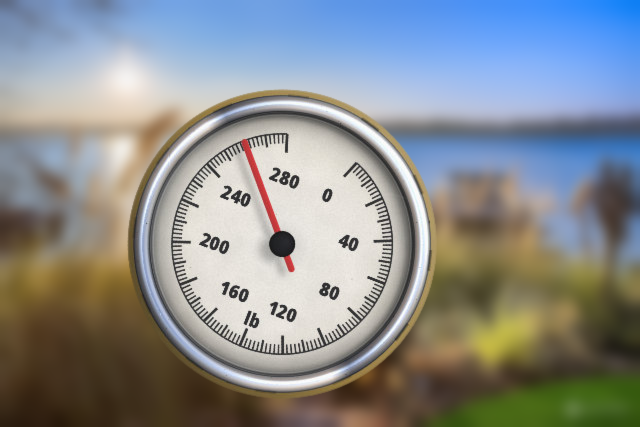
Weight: 260; lb
